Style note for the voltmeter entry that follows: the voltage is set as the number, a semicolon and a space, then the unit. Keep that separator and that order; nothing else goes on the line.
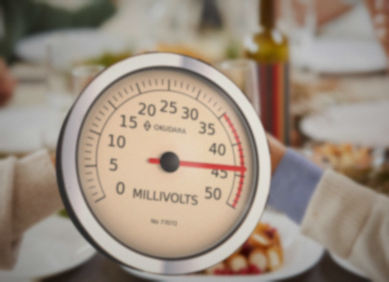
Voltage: 44; mV
